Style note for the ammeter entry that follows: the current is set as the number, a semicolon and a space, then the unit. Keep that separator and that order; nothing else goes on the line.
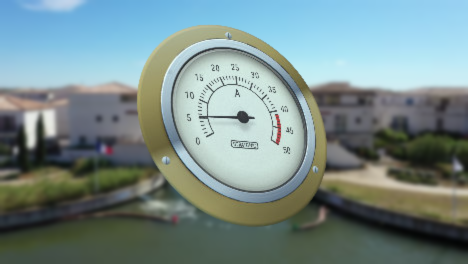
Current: 5; A
